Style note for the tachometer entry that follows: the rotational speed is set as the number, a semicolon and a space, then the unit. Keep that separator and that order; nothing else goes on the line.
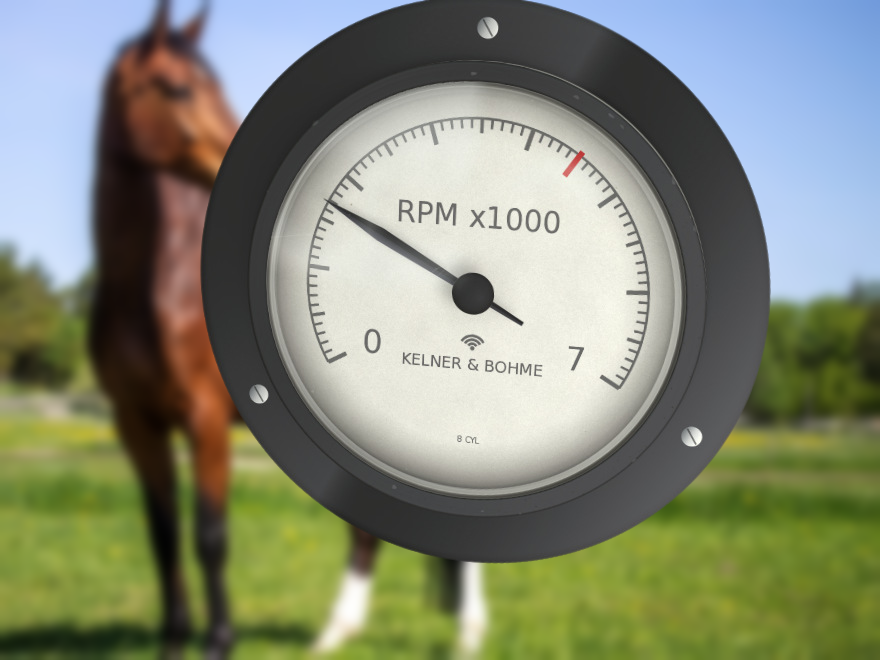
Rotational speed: 1700; rpm
